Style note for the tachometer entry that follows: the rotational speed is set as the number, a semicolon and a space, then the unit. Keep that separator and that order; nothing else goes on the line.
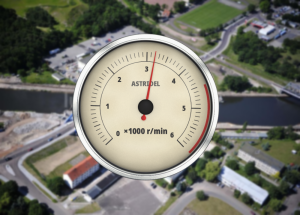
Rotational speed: 3200; rpm
